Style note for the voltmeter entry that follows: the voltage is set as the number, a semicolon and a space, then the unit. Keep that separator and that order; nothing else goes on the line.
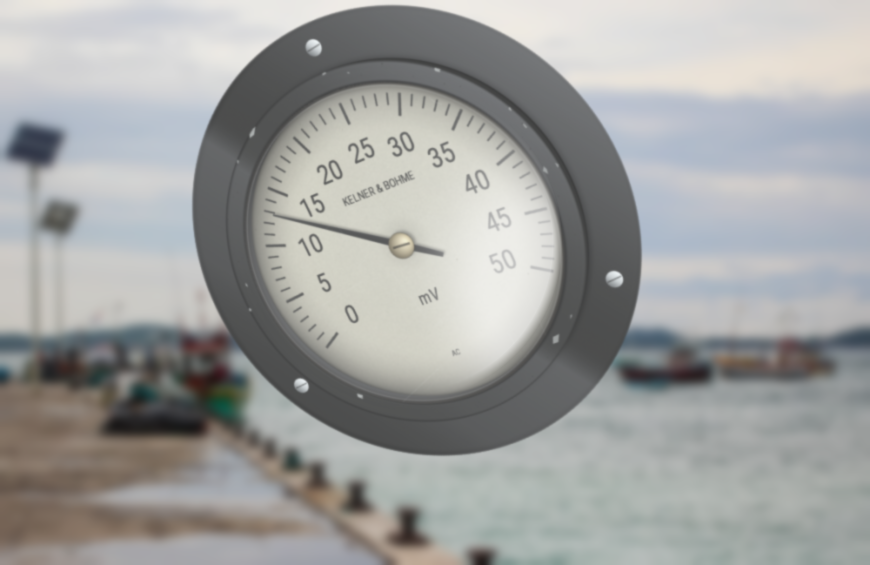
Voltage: 13; mV
